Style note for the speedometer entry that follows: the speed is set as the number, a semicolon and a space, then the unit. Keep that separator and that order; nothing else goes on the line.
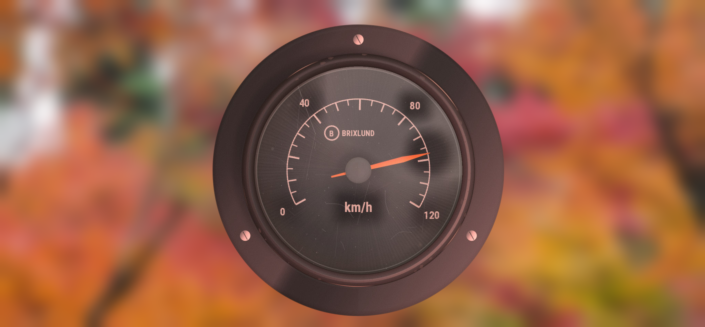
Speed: 97.5; km/h
